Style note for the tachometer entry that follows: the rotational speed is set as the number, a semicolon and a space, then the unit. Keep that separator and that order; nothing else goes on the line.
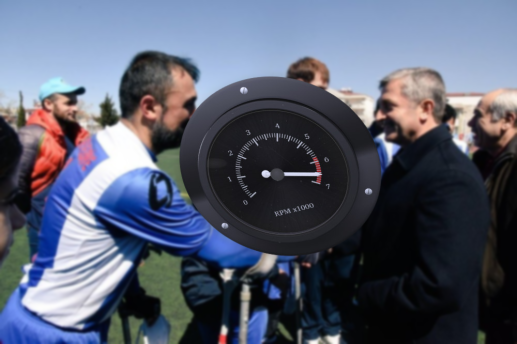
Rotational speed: 6500; rpm
